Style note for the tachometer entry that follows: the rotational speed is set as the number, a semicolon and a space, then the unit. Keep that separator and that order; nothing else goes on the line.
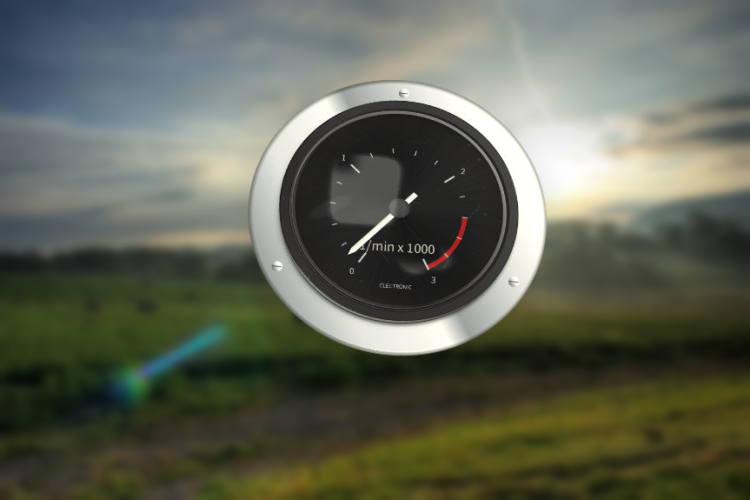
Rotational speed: 100; rpm
